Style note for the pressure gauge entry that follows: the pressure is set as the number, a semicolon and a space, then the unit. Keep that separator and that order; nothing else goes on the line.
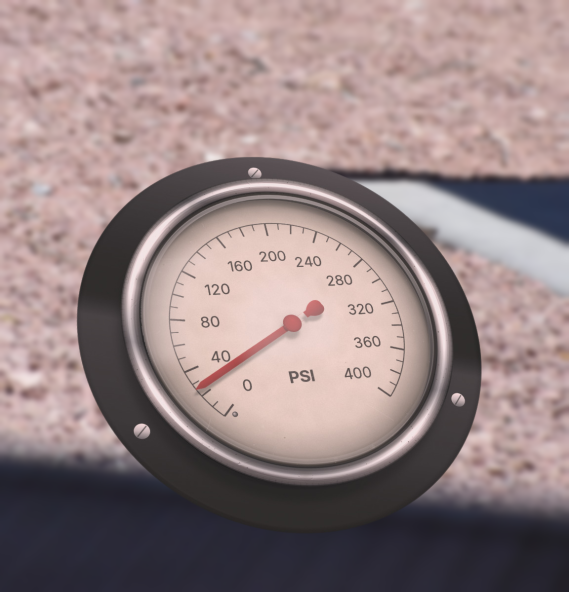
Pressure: 25; psi
